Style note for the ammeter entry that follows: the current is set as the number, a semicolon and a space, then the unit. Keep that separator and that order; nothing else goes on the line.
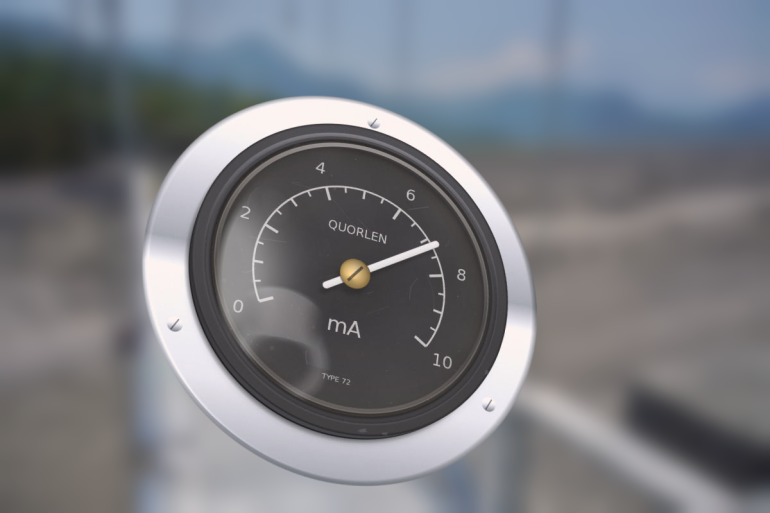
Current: 7.25; mA
